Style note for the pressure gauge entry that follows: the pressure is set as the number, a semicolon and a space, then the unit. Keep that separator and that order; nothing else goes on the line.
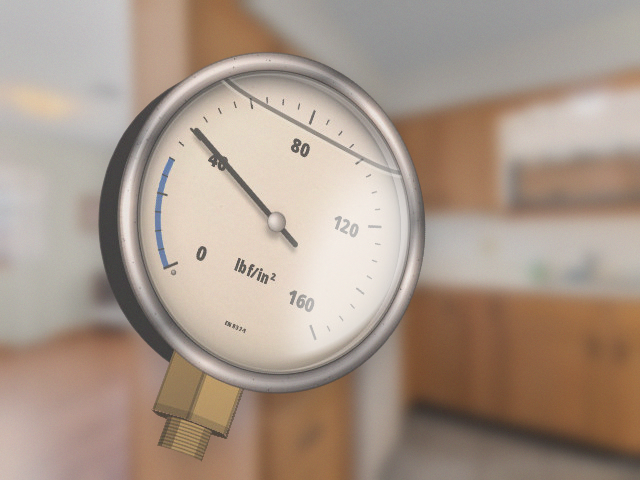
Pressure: 40; psi
